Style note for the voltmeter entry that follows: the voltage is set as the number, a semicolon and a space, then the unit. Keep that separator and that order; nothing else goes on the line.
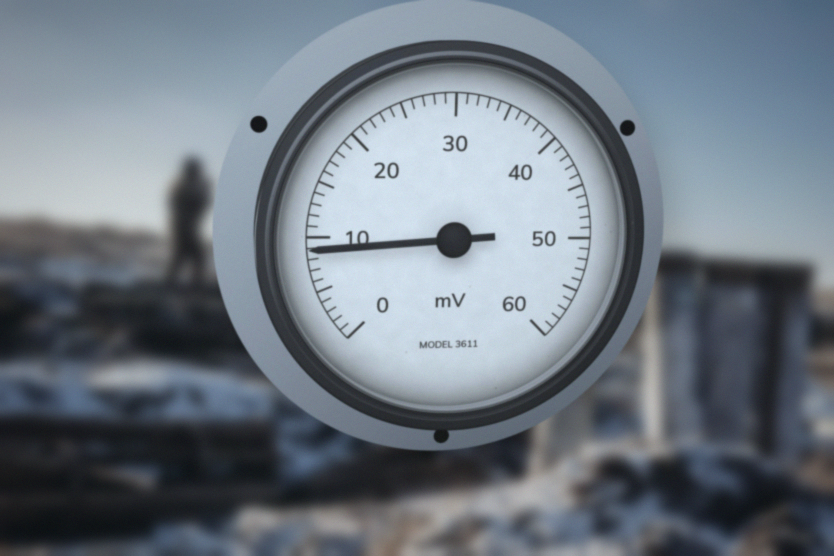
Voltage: 9; mV
